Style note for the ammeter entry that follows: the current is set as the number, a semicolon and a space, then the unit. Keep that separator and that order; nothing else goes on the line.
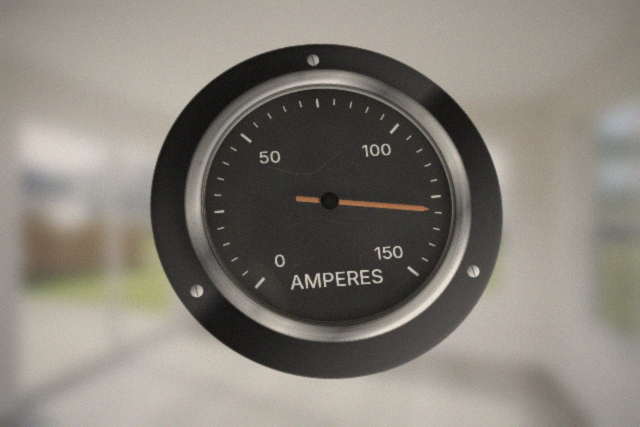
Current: 130; A
